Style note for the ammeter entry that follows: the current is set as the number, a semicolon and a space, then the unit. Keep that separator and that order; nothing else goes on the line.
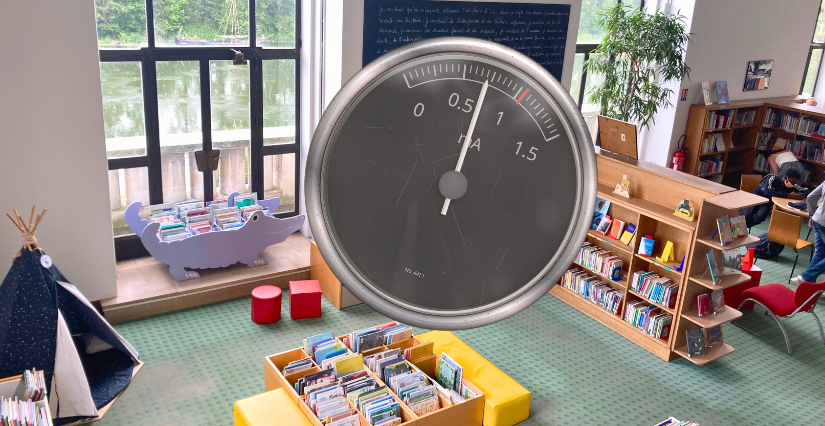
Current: 0.7; mA
